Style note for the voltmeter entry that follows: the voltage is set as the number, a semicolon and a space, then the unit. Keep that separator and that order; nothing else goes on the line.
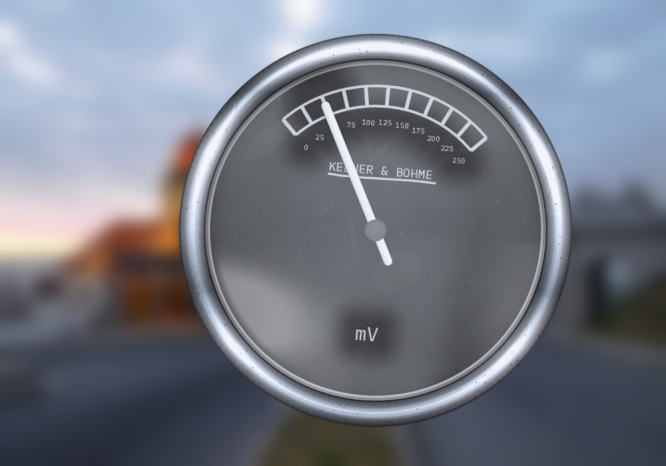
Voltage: 50; mV
